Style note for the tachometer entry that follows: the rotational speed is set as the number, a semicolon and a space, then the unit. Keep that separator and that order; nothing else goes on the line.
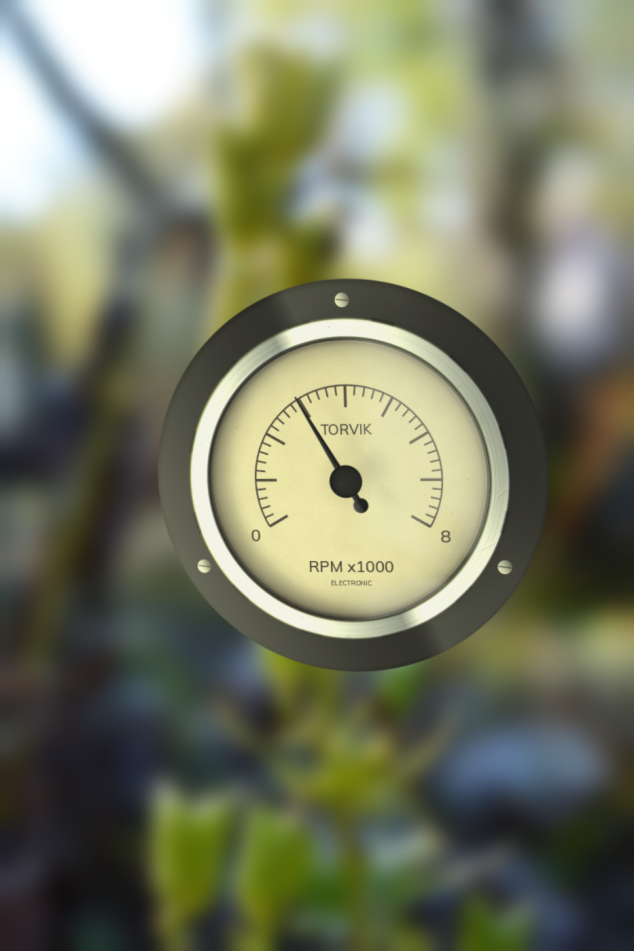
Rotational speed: 3000; rpm
